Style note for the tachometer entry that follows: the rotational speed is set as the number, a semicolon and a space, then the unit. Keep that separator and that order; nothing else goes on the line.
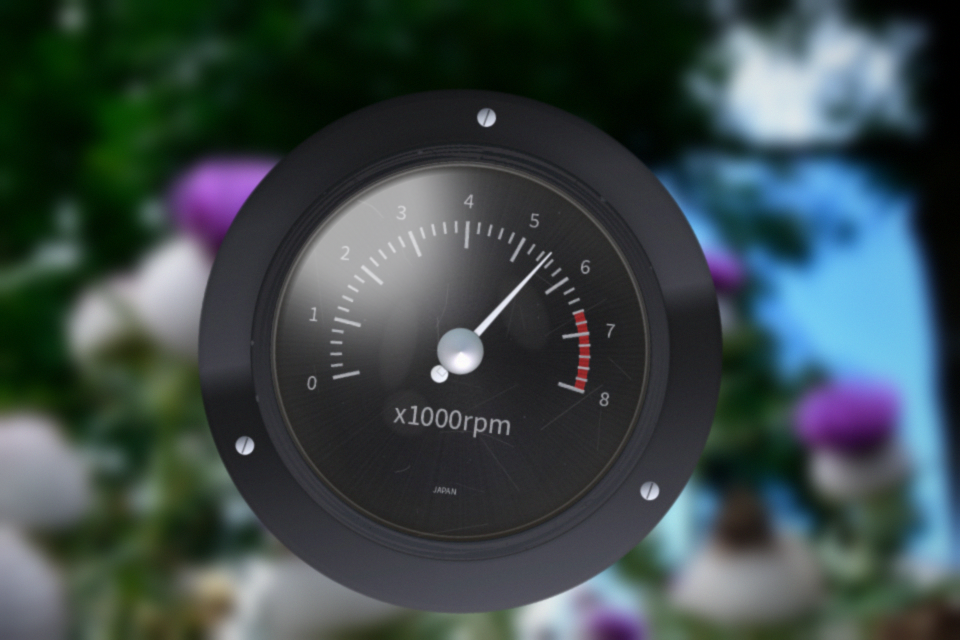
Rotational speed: 5500; rpm
